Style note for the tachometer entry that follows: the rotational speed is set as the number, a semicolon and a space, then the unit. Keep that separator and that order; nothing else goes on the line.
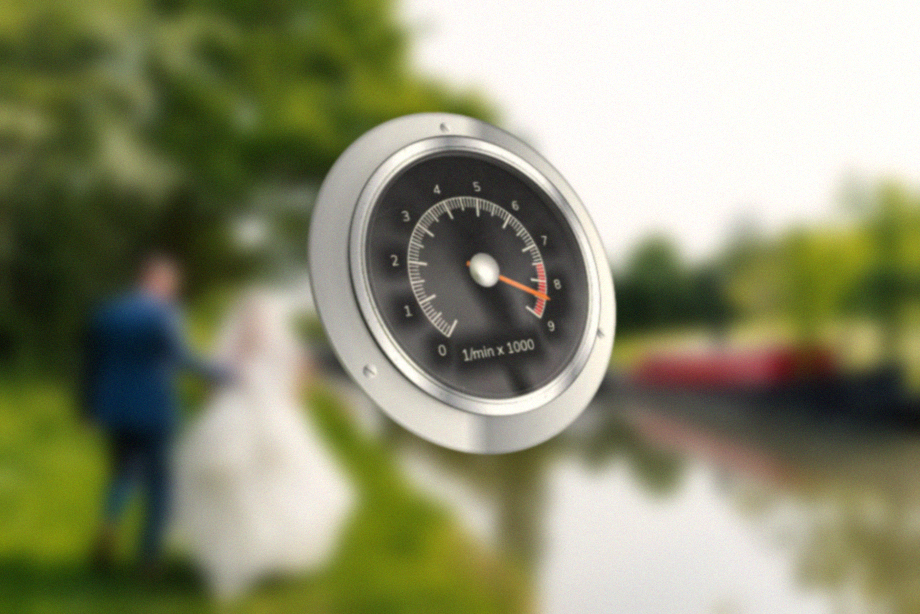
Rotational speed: 8500; rpm
